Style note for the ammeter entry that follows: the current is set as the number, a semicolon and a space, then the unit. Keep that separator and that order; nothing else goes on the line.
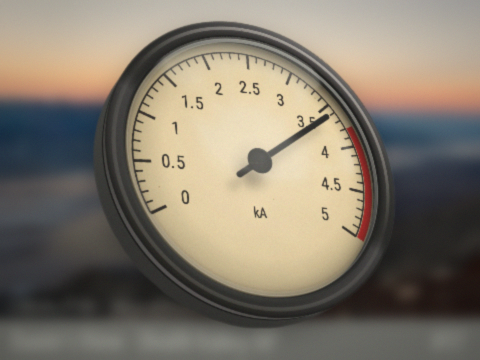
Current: 3.6; kA
